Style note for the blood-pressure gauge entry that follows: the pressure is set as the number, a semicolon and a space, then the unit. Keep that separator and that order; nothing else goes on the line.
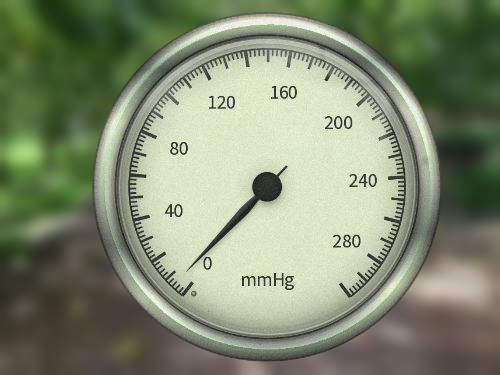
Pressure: 6; mmHg
